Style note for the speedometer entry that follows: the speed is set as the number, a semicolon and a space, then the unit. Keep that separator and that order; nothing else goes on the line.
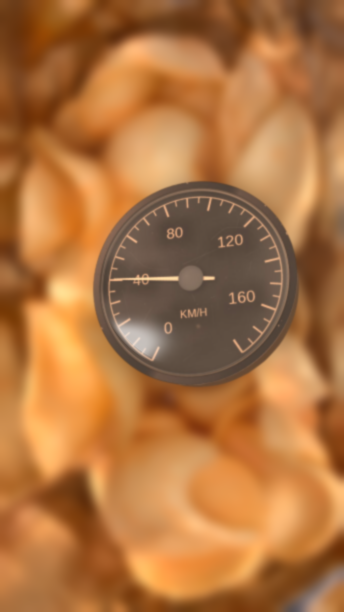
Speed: 40; km/h
